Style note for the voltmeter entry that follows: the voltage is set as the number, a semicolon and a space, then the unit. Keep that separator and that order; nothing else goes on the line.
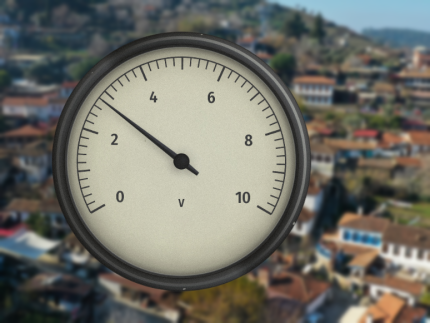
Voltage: 2.8; V
